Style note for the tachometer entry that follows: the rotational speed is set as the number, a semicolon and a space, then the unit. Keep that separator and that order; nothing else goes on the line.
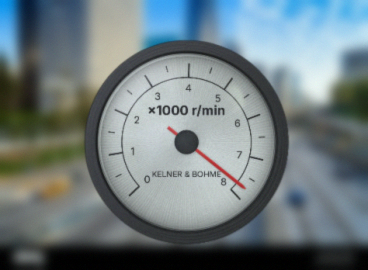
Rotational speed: 7750; rpm
